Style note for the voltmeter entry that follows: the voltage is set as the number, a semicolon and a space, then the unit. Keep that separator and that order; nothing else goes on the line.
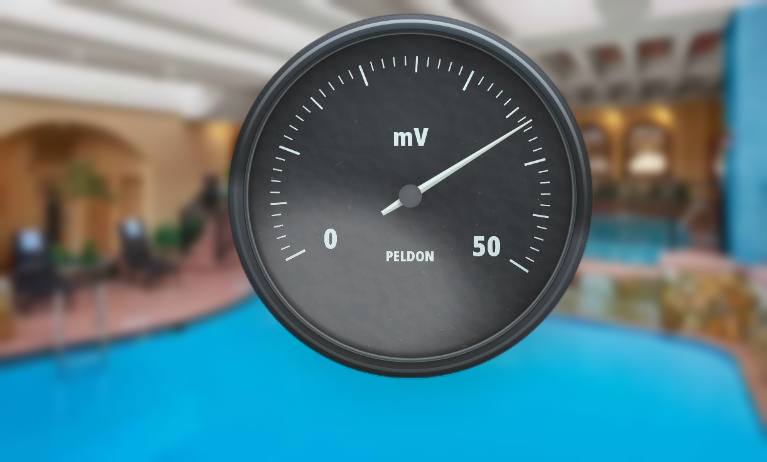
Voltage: 36.5; mV
